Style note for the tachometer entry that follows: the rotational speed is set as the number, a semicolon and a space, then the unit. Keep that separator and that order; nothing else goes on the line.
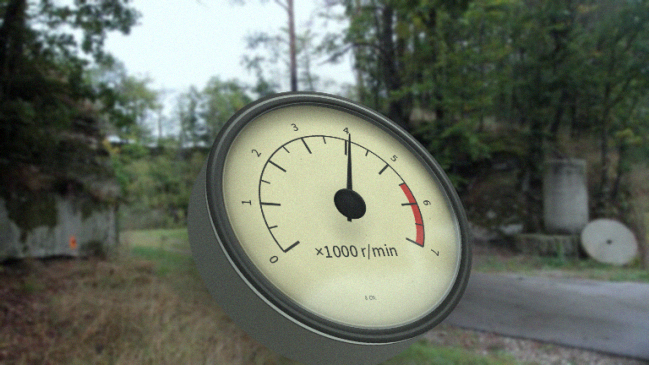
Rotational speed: 4000; rpm
